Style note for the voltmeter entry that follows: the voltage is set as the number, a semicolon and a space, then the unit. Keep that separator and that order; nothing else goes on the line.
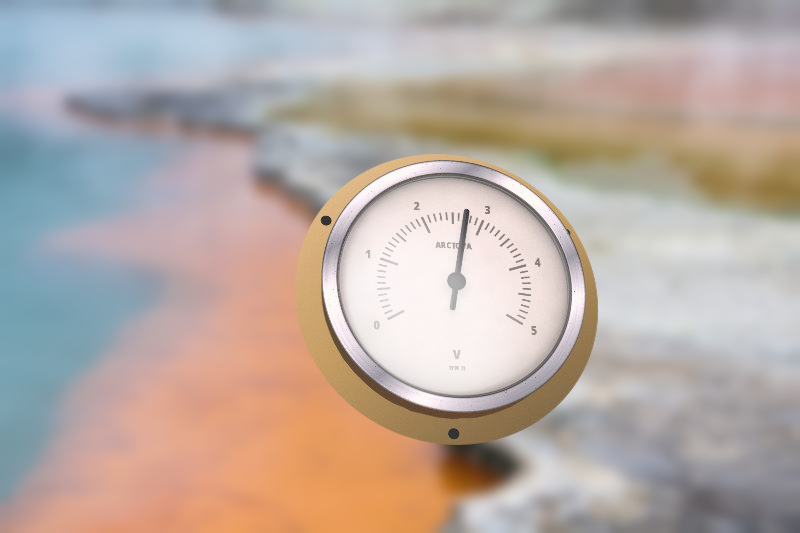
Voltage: 2.7; V
